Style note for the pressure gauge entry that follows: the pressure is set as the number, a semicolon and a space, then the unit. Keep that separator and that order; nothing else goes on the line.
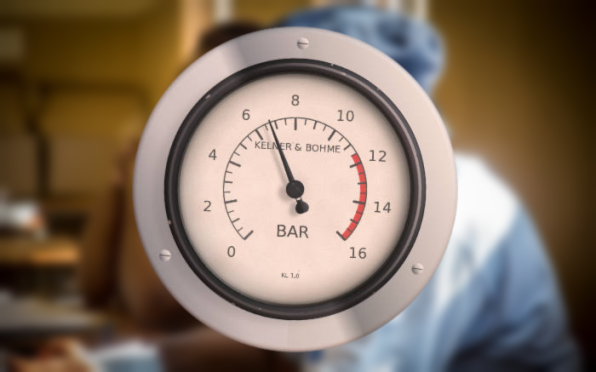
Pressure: 6.75; bar
